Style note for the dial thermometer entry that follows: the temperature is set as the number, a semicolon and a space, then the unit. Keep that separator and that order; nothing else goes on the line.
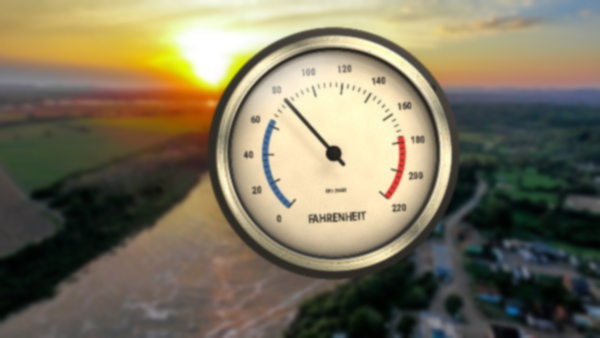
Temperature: 80; °F
